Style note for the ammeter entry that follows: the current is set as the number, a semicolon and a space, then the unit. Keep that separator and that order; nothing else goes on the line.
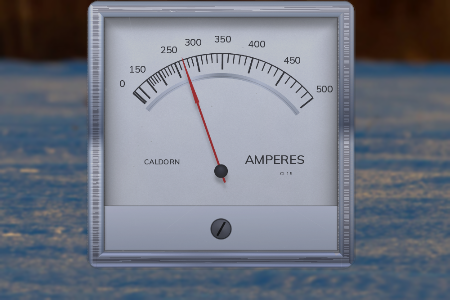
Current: 270; A
